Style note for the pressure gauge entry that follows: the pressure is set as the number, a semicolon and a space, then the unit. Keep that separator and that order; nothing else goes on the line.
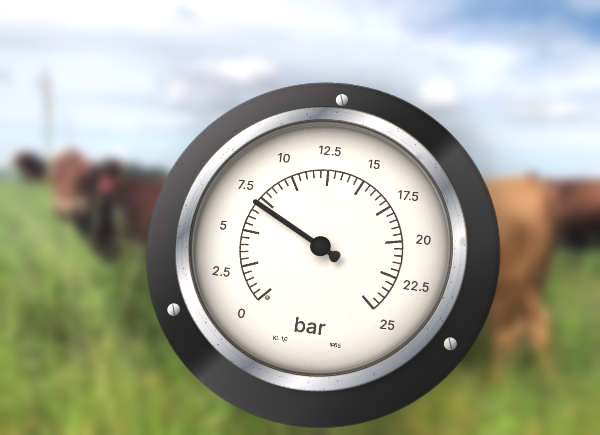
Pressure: 7; bar
